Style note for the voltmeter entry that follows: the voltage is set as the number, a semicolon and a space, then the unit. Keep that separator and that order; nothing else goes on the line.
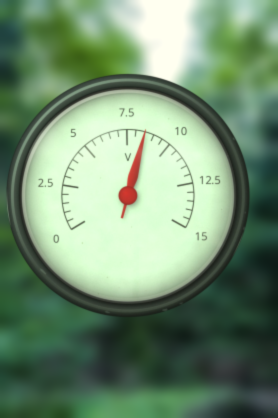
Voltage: 8.5; V
